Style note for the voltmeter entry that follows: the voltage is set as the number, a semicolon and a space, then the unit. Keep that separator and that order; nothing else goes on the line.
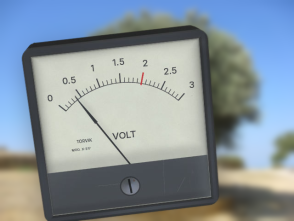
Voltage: 0.4; V
